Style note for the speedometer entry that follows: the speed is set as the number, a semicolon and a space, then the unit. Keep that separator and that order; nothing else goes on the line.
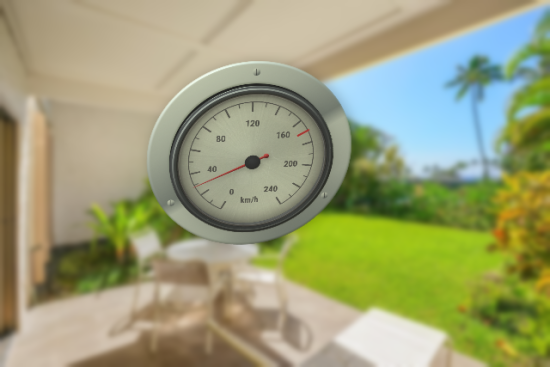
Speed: 30; km/h
